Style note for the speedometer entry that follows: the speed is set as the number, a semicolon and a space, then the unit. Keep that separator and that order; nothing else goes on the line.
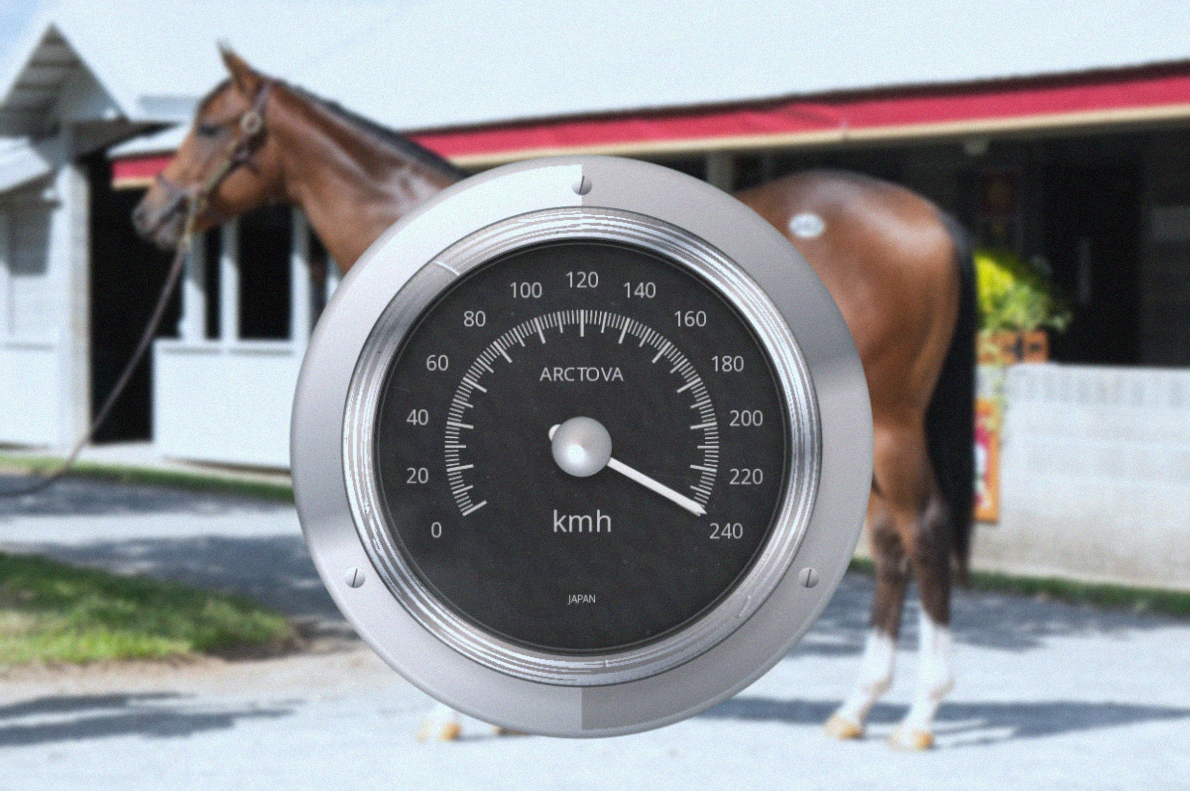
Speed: 238; km/h
